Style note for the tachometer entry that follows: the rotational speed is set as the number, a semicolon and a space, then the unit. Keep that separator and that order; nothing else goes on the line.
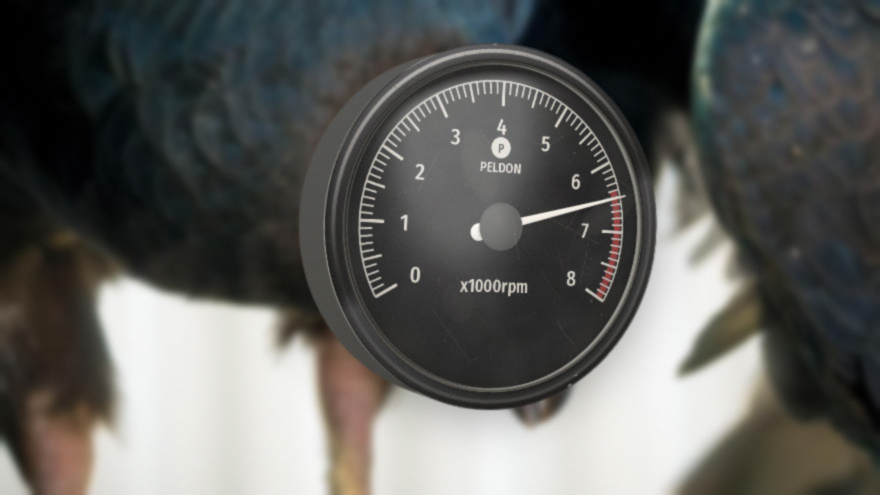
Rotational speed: 6500; rpm
